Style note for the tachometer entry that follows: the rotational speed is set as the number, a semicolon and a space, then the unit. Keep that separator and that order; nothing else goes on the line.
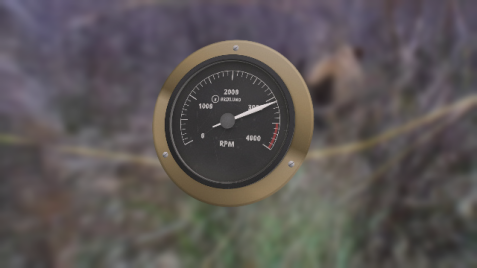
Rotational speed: 3100; rpm
